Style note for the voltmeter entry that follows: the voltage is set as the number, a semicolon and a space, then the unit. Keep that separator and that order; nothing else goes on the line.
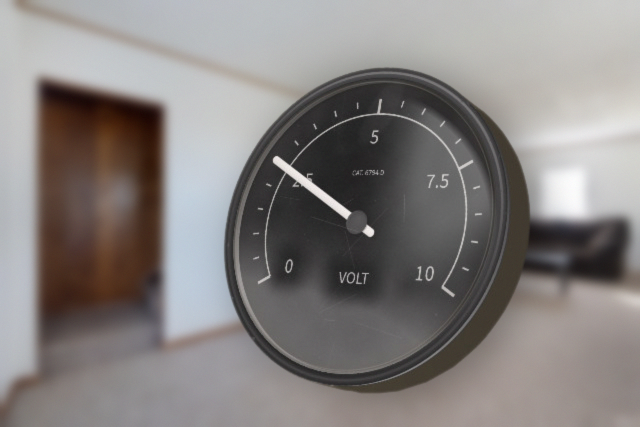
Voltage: 2.5; V
